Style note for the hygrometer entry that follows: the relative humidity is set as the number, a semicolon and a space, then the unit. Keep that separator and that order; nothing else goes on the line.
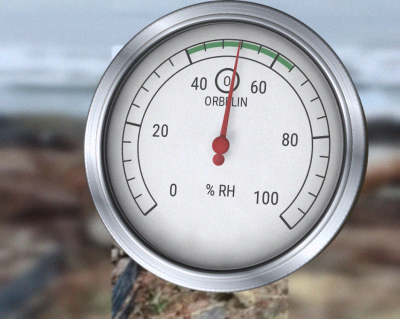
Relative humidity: 52; %
